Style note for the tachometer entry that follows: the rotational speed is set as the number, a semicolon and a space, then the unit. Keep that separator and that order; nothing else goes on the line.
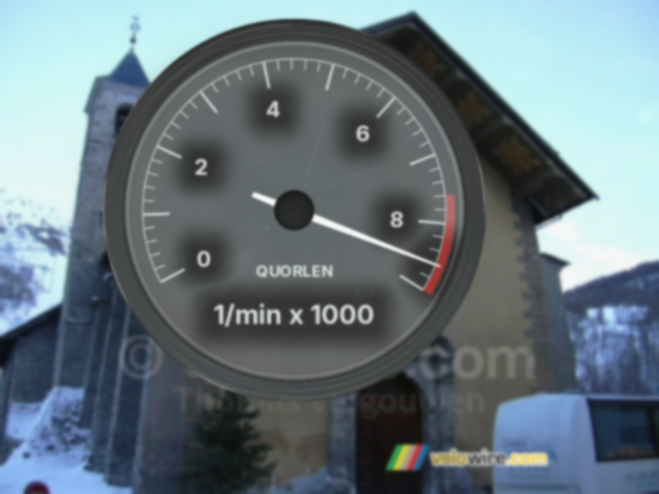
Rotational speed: 8600; rpm
